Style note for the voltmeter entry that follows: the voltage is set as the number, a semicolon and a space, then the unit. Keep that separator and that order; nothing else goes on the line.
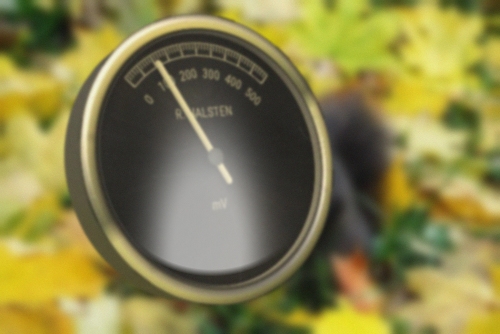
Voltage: 100; mV
